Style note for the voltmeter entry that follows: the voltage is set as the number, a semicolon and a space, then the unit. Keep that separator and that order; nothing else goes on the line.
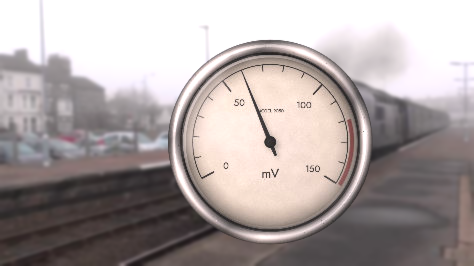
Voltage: 60; mV
